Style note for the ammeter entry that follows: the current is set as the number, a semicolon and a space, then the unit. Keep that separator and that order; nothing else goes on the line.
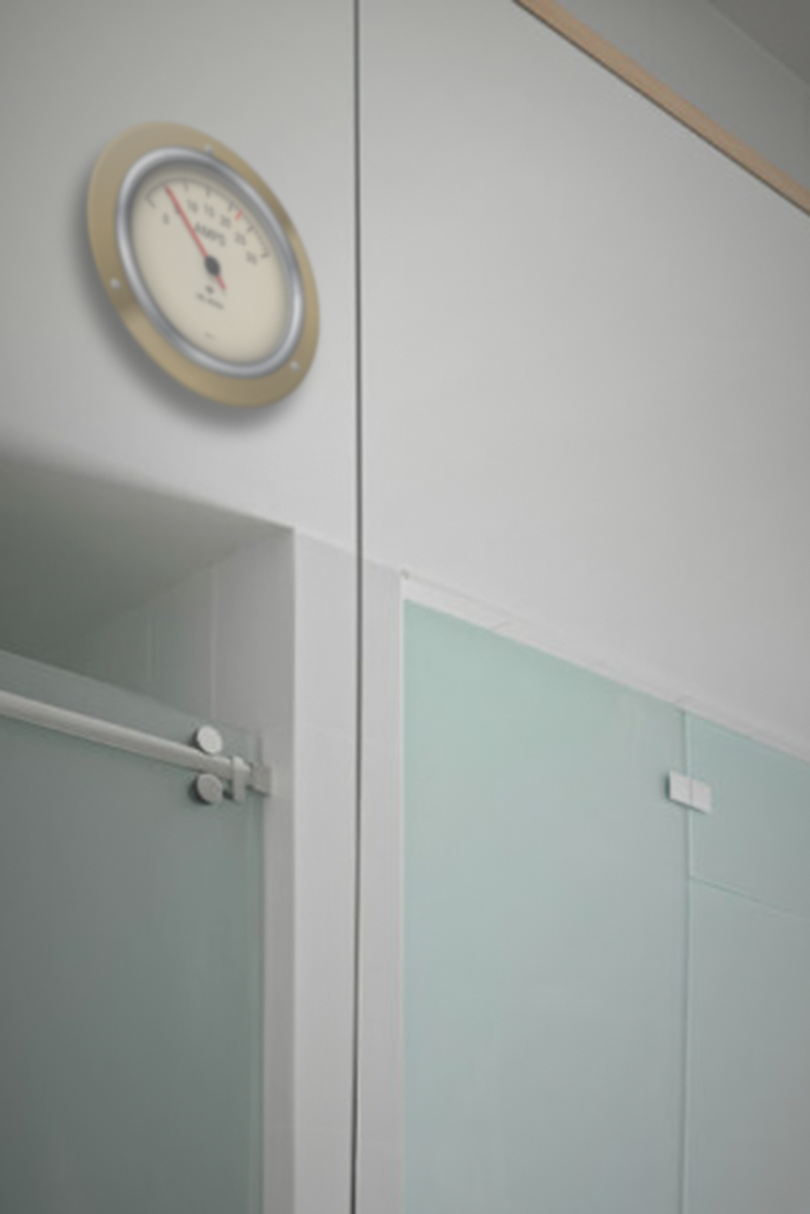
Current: 5; A
